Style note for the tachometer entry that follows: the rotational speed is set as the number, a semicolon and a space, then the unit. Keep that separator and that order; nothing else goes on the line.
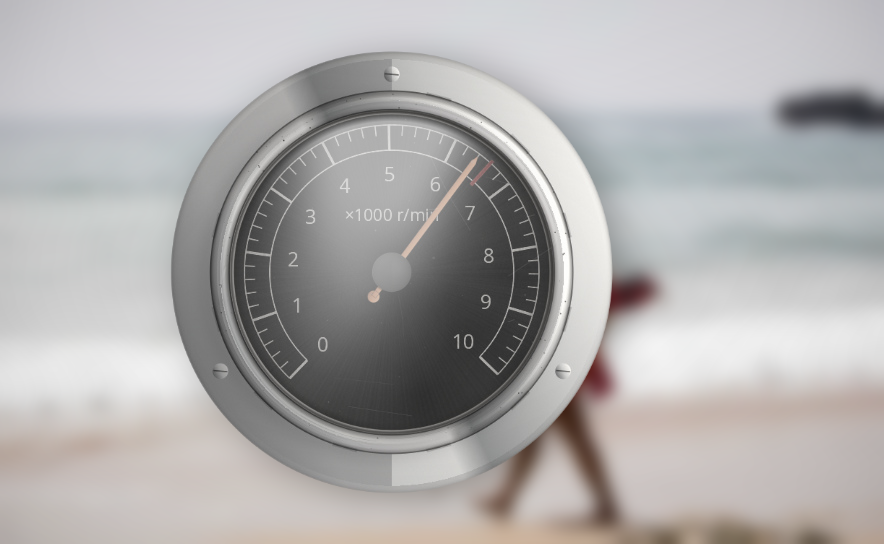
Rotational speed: 6400; rpm
